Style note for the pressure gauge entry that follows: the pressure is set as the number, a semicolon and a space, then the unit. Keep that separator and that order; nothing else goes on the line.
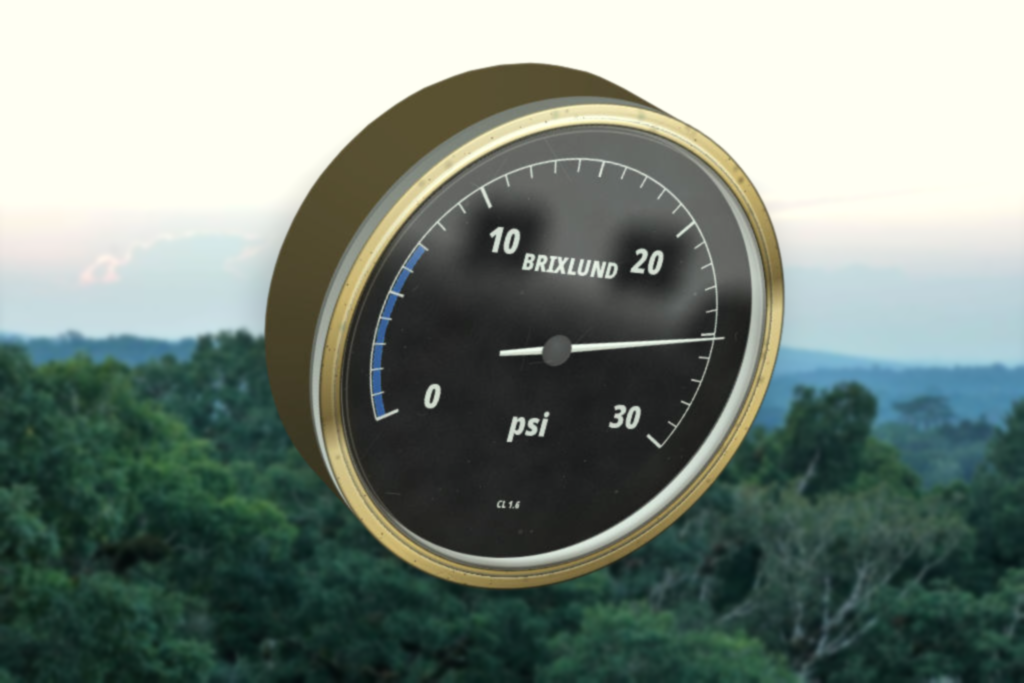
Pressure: 25; psi
